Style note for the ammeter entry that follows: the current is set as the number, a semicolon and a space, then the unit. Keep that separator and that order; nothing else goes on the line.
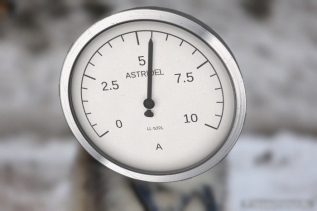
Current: 5.5; A
